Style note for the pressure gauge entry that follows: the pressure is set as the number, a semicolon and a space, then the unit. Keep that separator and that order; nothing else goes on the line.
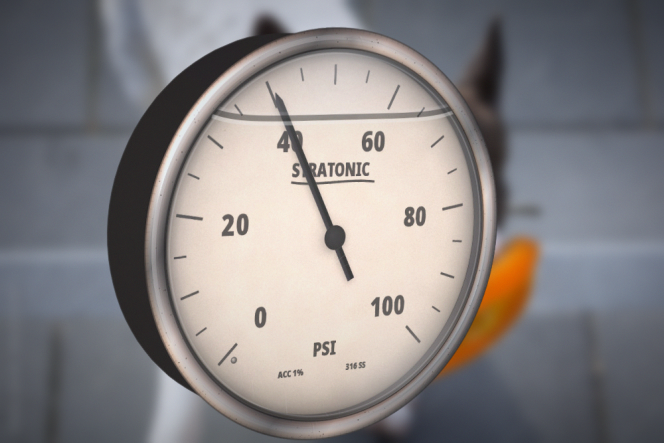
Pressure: 40; psi
